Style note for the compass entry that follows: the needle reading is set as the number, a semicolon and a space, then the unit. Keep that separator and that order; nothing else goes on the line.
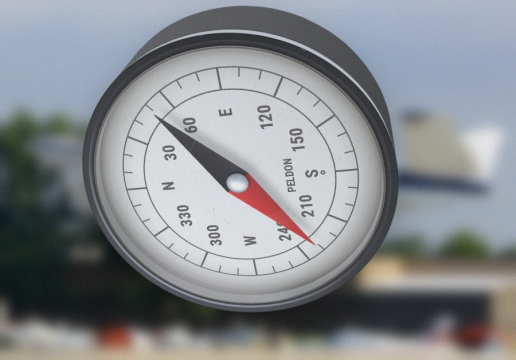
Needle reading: 230; °
